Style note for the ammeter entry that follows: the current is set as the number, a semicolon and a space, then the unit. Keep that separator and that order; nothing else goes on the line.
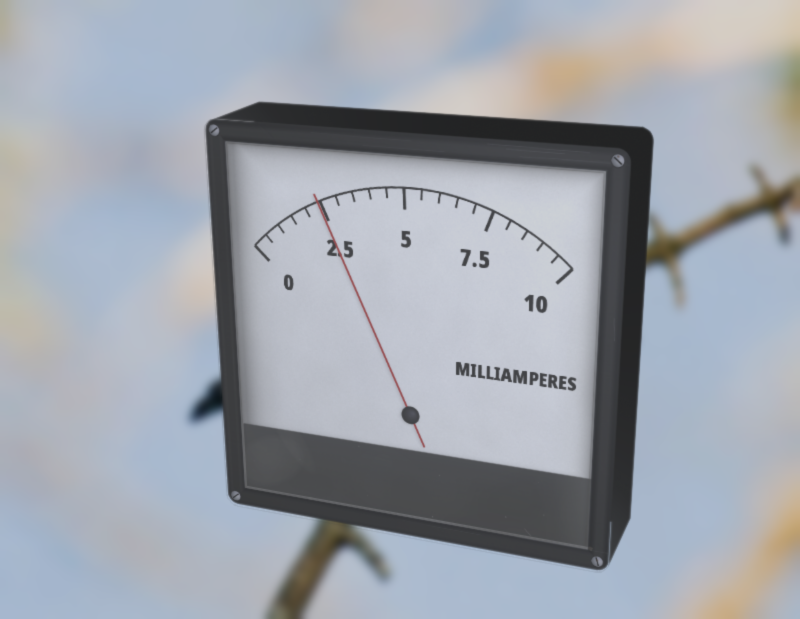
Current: 2.5; mA
